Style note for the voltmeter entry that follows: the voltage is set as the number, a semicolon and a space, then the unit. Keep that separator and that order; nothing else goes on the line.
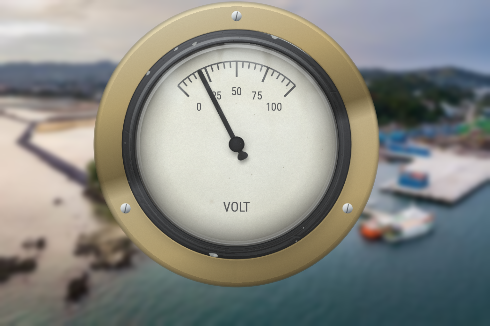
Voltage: 20; V
